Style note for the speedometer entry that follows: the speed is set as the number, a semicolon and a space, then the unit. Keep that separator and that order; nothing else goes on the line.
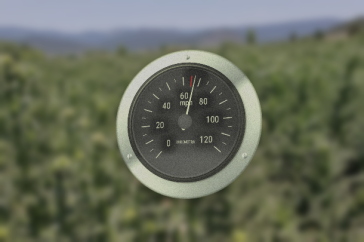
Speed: 67.5; mph
